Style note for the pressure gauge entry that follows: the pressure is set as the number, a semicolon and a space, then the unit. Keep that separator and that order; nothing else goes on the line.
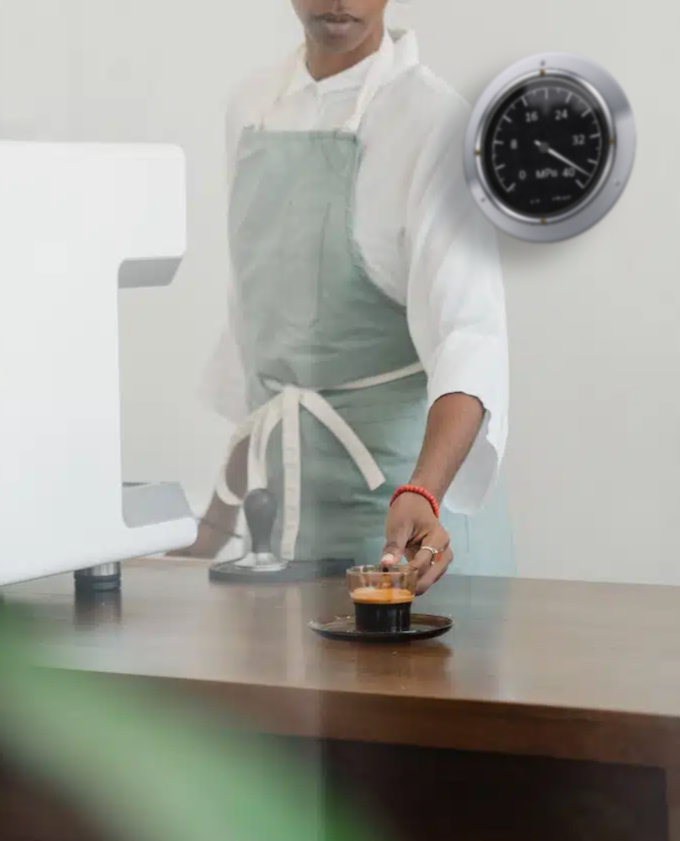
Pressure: 38; MPa
